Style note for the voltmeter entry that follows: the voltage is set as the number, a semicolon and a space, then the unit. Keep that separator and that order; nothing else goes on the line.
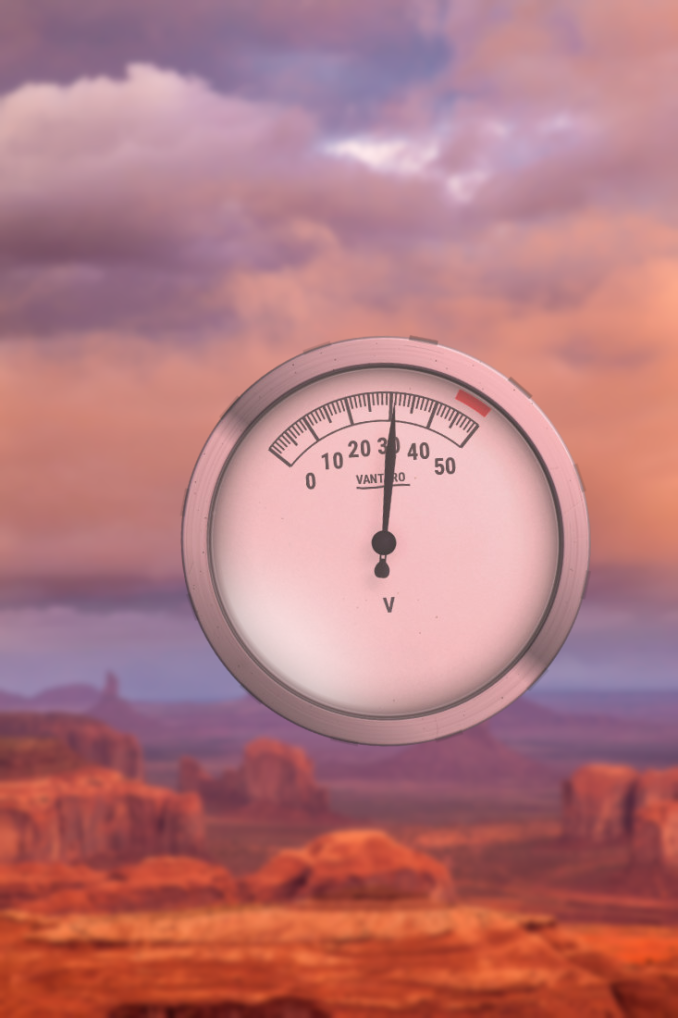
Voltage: 31; V
